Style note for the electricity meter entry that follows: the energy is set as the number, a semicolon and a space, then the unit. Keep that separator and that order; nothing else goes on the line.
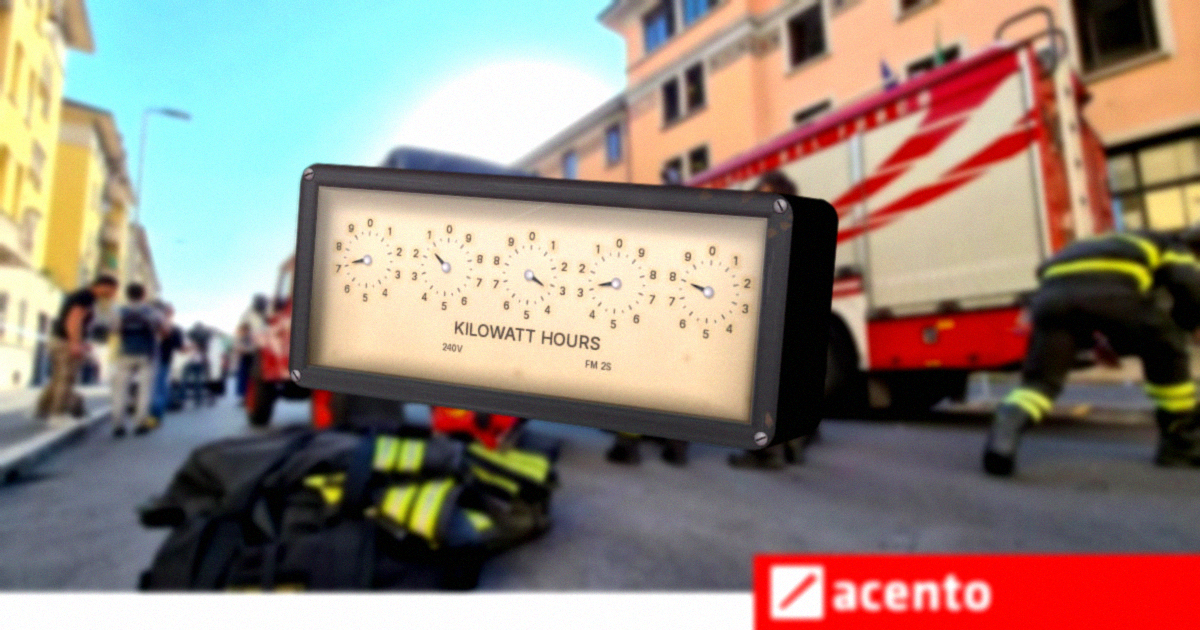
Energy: 71328; kWh
